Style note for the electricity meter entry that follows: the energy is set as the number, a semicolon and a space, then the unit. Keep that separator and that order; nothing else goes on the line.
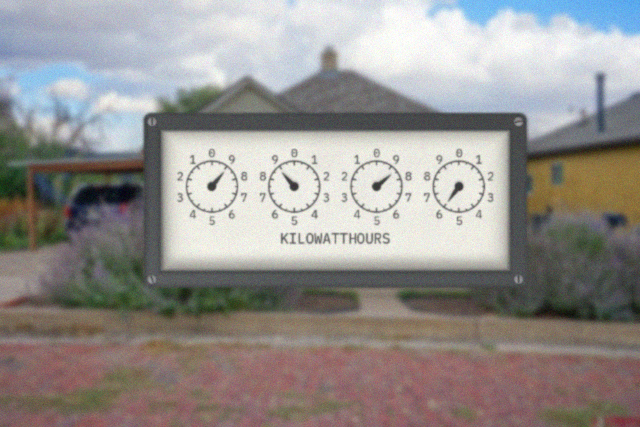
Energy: 8886; kWh
